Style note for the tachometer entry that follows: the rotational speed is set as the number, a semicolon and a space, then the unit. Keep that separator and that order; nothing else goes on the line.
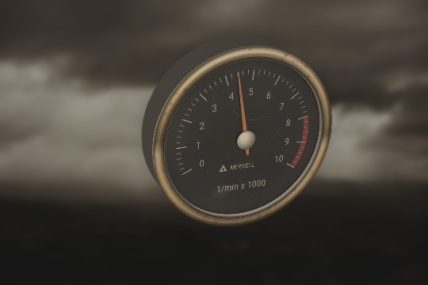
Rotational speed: 4400; rpm
